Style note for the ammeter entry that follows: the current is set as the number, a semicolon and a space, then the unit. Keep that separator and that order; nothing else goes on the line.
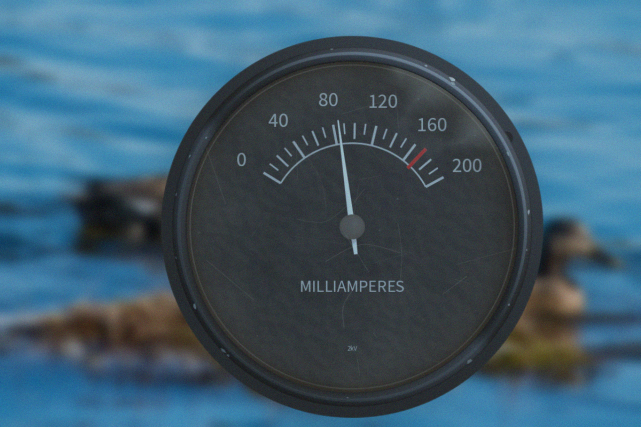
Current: 85; mA
